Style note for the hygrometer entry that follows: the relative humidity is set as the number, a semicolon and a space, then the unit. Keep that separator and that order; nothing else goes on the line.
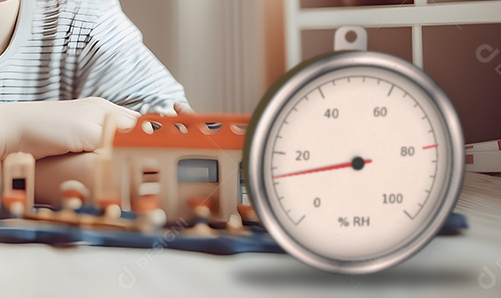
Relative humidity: 14; %
